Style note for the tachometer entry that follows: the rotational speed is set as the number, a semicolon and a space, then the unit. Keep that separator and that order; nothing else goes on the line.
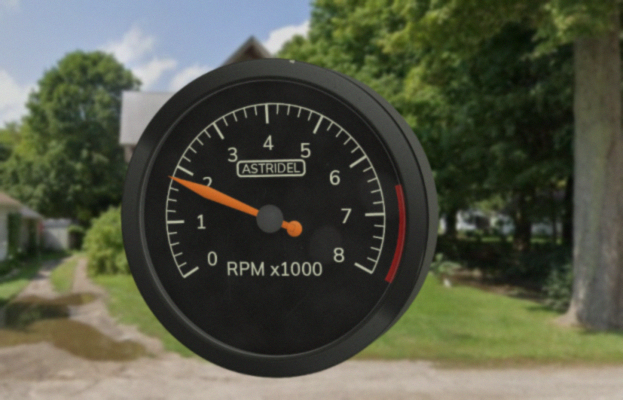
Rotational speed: 1800; rpm
